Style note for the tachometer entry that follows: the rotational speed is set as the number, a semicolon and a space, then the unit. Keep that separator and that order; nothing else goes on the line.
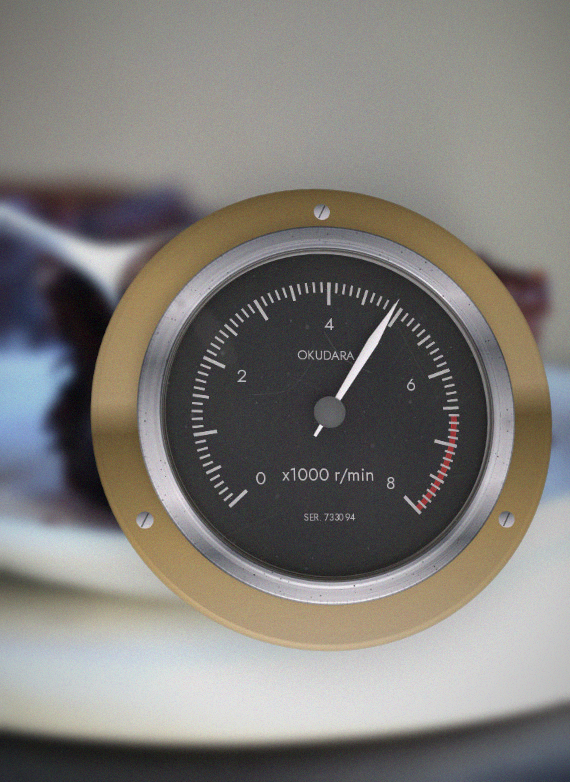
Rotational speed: 4900; rpm
